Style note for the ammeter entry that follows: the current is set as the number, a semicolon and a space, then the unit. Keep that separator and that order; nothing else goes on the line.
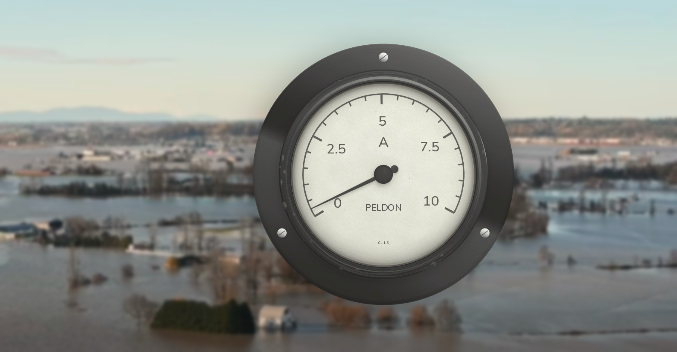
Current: 0.25; A
